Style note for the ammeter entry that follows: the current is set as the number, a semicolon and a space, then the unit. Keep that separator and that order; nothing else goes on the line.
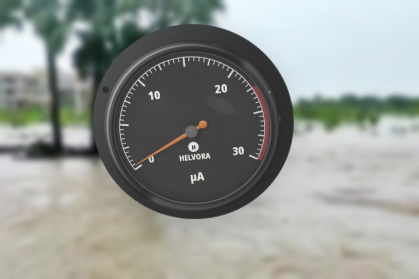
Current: 0.5; µA
